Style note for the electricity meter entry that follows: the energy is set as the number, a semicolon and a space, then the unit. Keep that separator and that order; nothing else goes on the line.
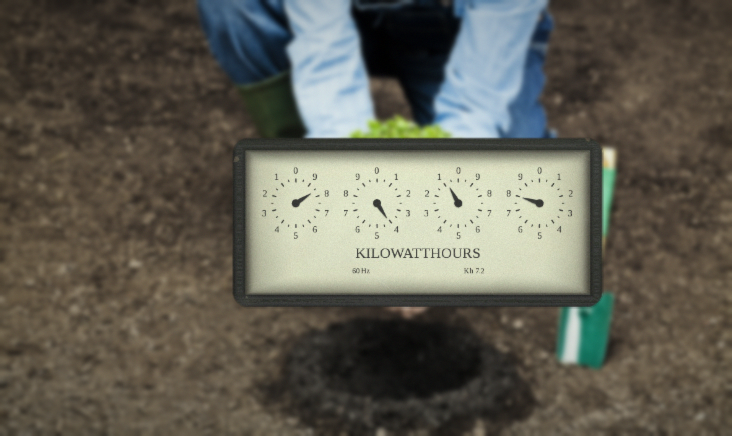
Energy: 8408; kWh
